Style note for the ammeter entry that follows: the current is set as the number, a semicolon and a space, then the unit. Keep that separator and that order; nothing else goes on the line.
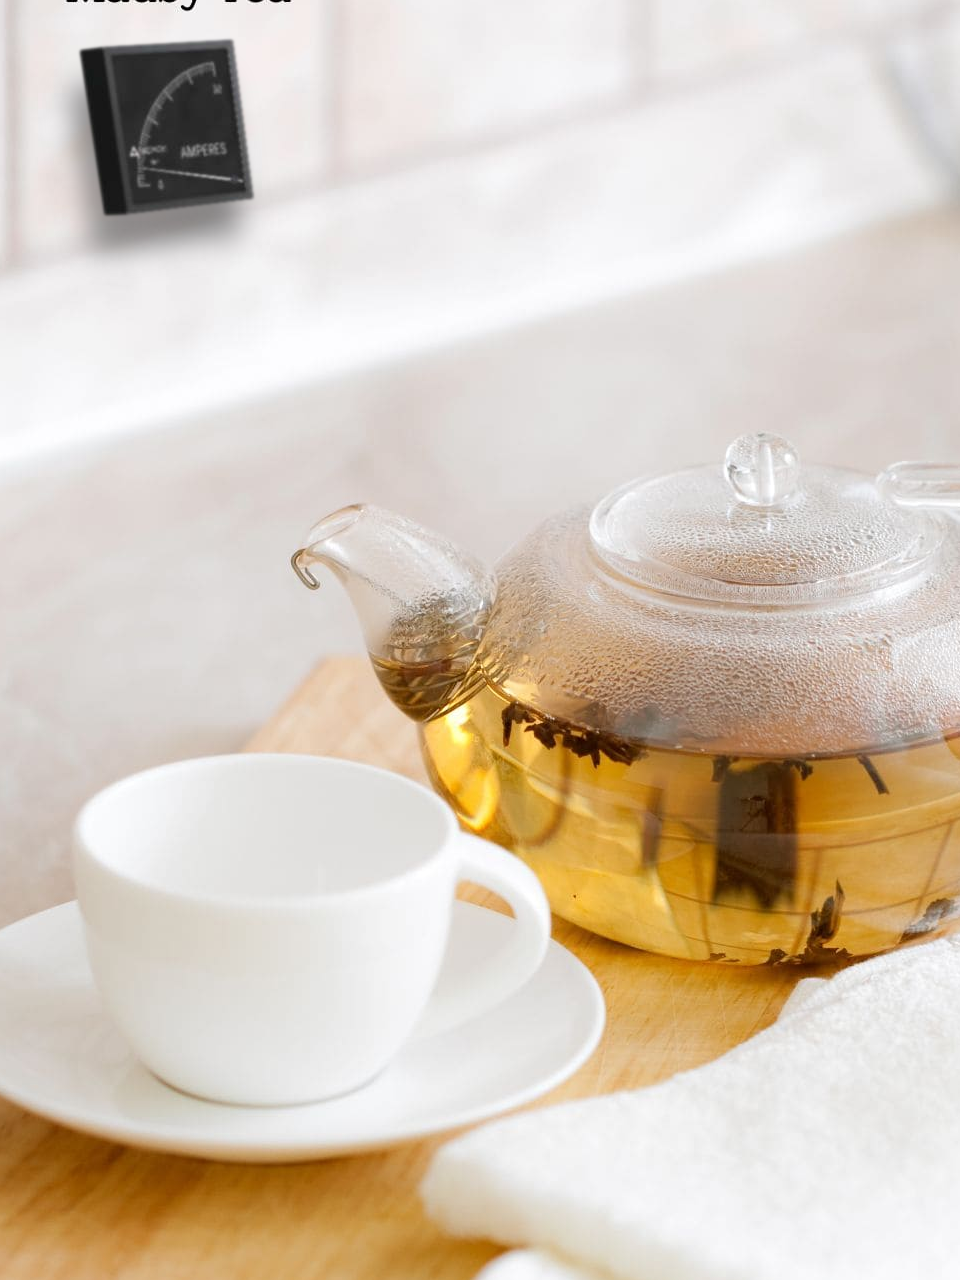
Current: 5; A
